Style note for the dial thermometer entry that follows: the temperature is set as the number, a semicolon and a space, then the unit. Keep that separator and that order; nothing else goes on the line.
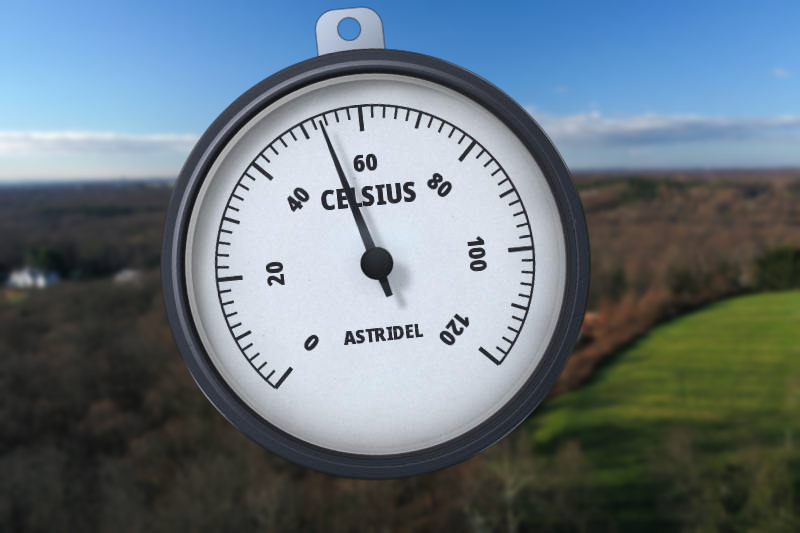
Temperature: 53; °C
